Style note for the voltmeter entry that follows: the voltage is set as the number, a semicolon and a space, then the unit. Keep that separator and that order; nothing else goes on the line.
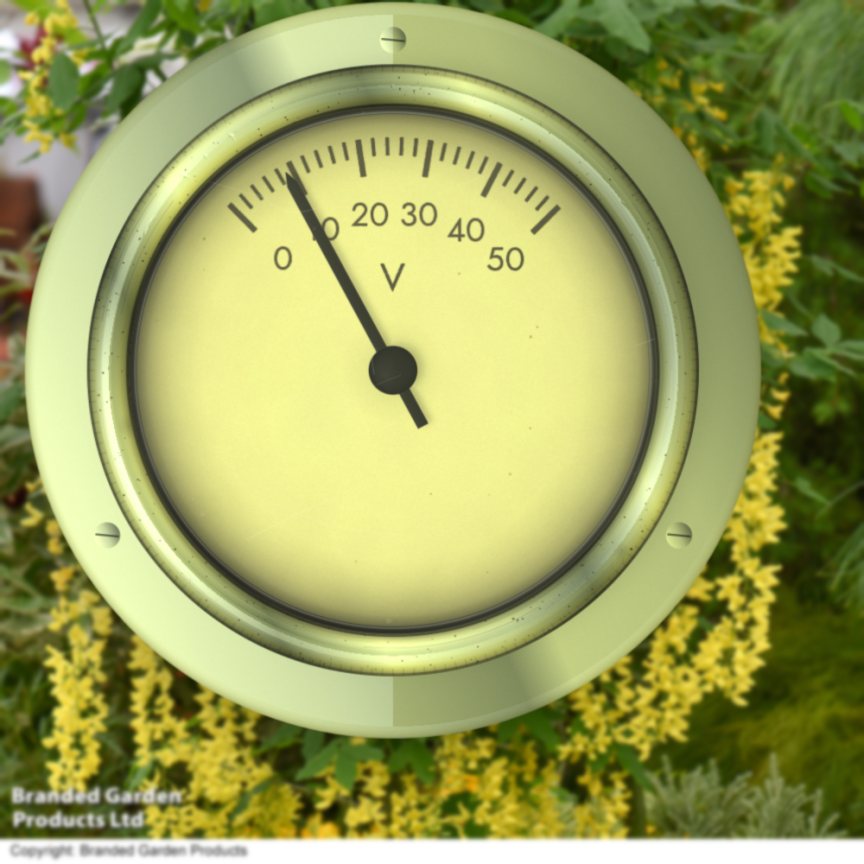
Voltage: 9; V
